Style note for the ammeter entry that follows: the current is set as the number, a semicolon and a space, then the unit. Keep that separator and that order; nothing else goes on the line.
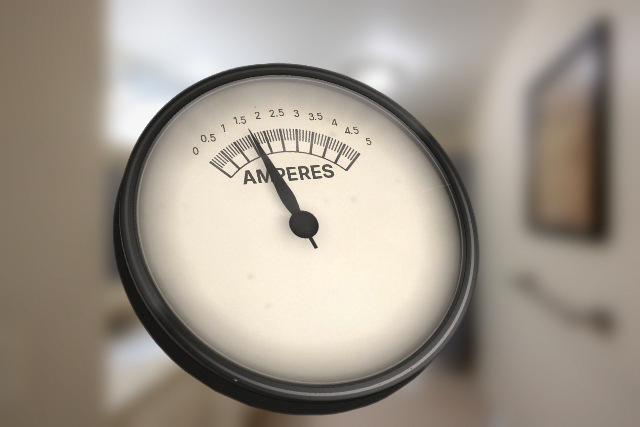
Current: 1.5; A
